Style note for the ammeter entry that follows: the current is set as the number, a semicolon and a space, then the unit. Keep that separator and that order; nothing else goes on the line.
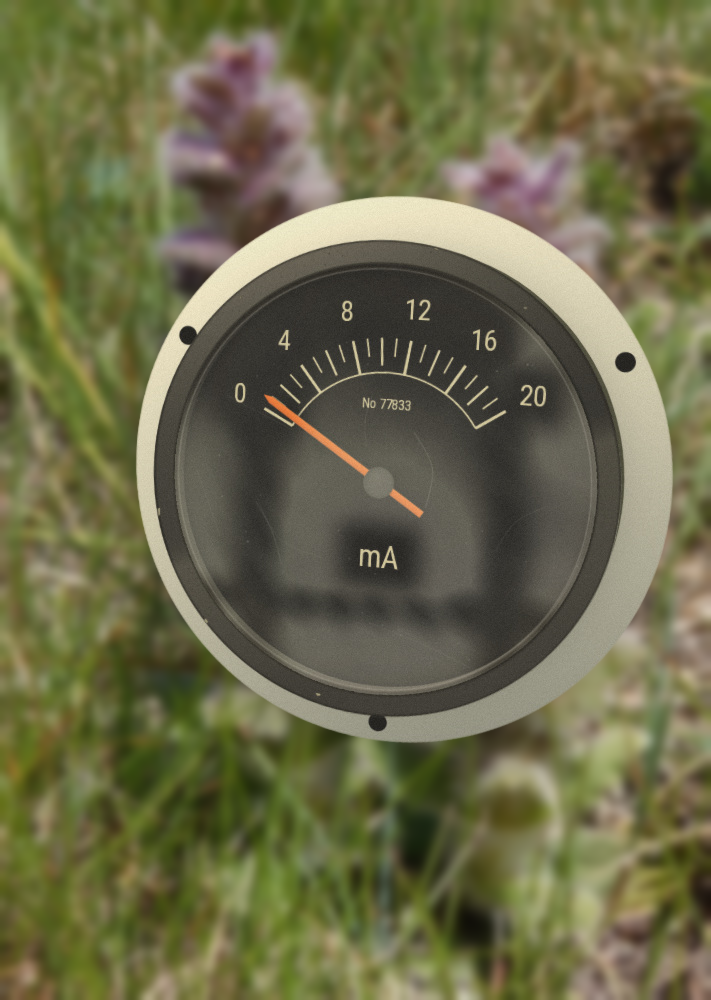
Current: 1; mA
